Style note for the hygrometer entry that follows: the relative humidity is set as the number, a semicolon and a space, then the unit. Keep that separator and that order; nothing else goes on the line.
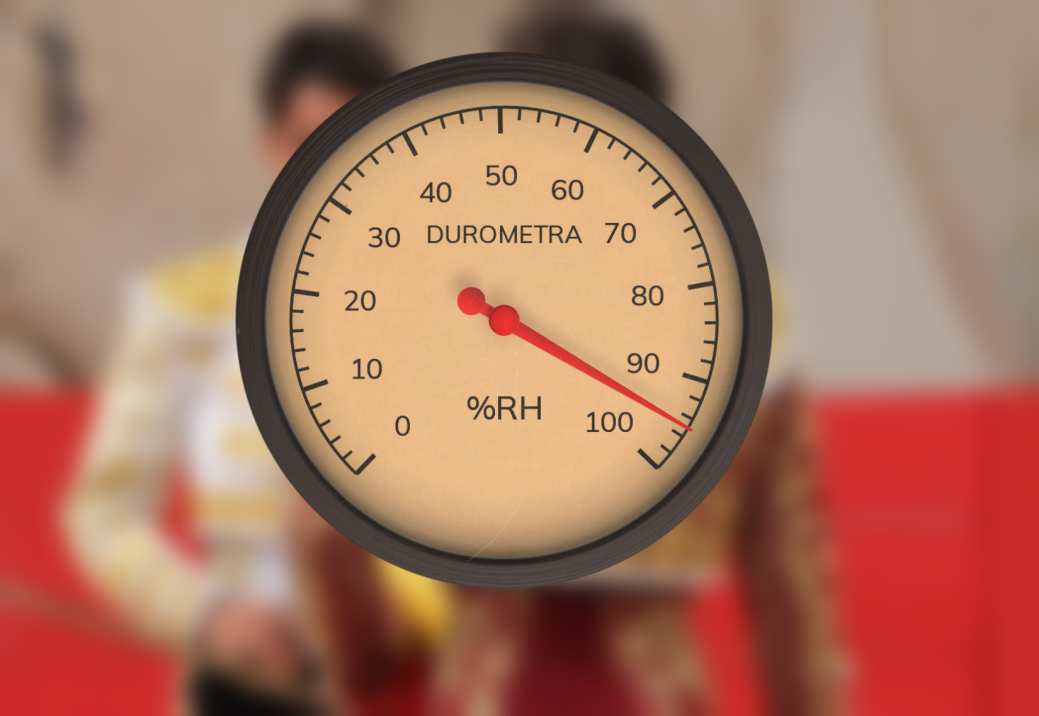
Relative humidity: 95; %
